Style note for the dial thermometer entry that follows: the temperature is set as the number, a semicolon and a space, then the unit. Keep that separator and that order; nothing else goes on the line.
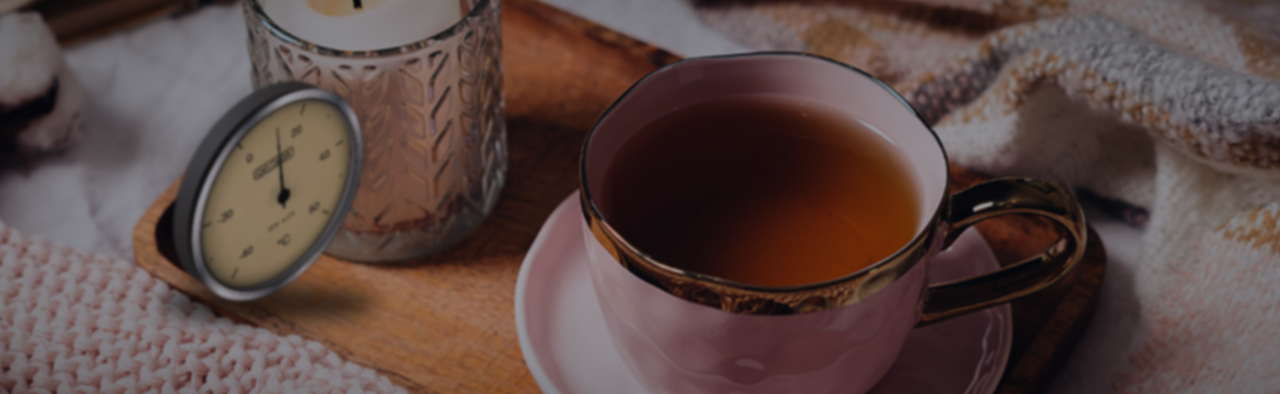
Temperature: 10; °C
